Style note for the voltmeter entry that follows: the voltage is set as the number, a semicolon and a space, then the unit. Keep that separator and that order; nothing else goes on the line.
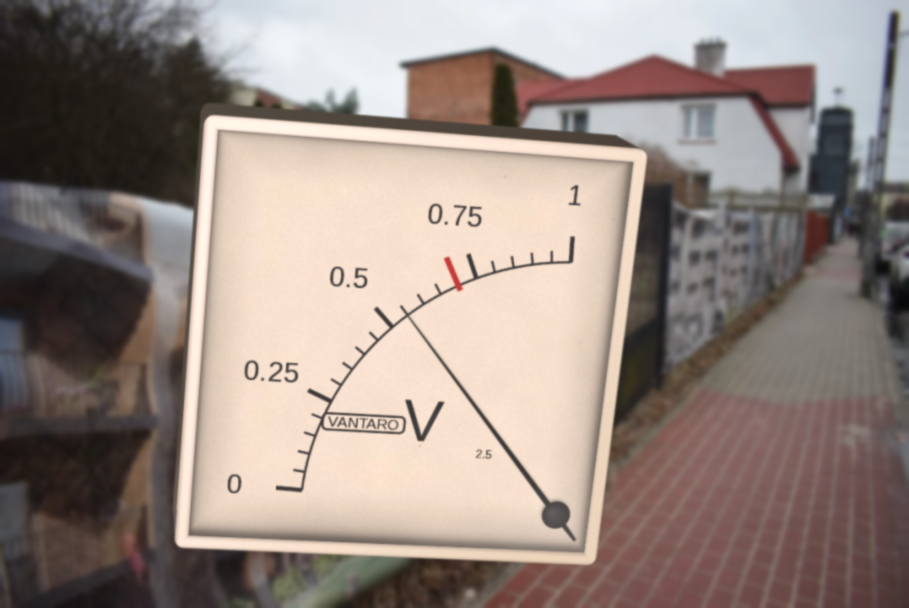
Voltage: 0.55; V
